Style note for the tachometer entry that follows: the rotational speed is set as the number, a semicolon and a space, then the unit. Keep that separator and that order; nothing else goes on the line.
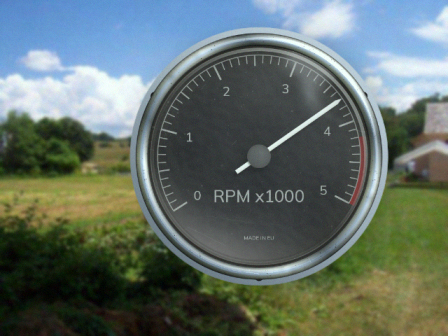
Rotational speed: 3700; rpm
